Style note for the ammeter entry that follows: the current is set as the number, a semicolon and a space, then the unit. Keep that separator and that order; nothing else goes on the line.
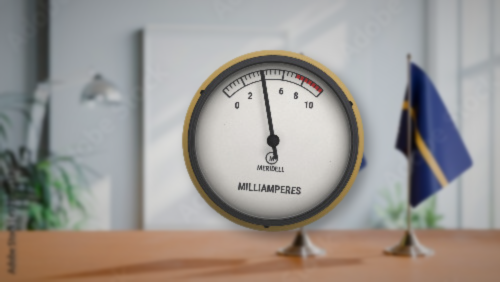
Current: 4; mA
